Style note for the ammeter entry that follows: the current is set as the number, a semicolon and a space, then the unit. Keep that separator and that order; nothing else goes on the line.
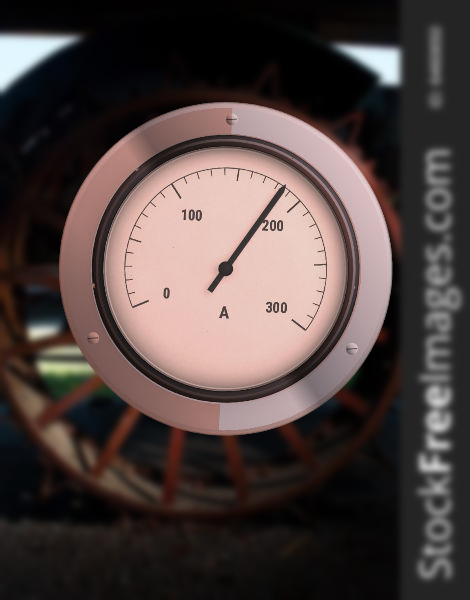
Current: 185; A
